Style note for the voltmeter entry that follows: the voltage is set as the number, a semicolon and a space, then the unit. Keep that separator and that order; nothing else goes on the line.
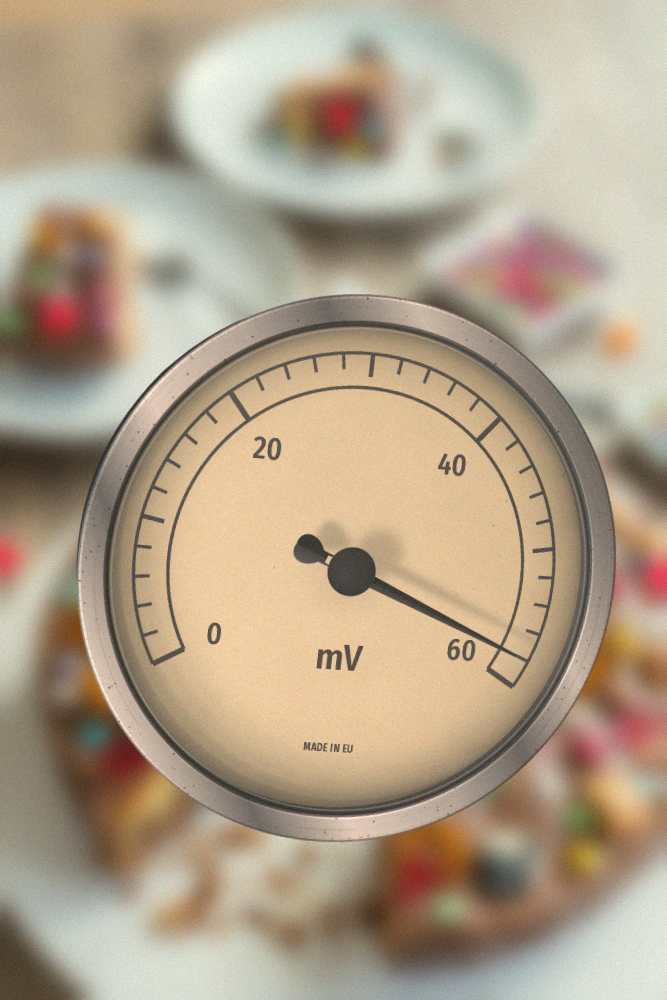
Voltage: 58; mV
